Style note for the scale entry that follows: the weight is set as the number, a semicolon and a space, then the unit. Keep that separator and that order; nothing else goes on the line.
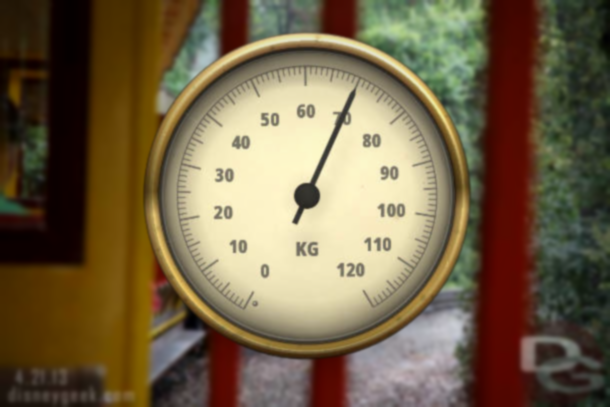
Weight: 70; kg
